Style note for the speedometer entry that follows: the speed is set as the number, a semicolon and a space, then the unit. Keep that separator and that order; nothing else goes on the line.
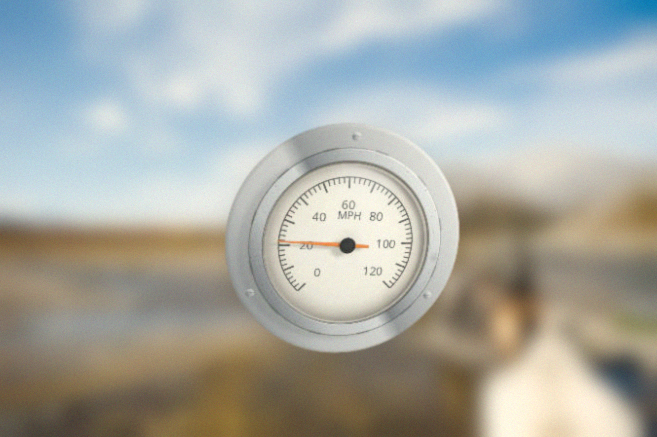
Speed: 22; mph
